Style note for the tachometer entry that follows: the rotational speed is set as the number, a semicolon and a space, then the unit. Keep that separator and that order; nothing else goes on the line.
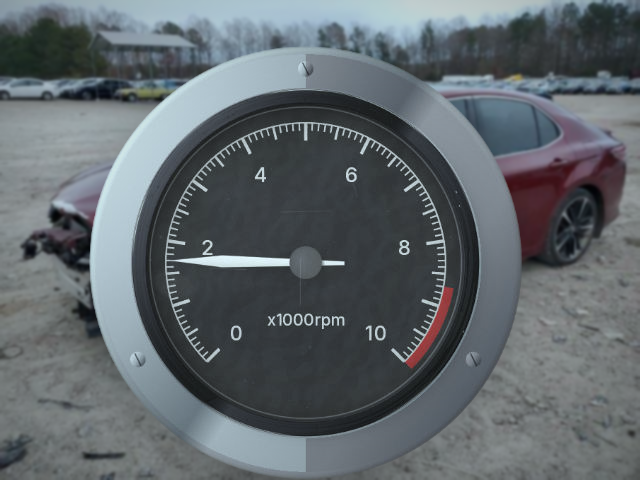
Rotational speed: 1700; rpm
